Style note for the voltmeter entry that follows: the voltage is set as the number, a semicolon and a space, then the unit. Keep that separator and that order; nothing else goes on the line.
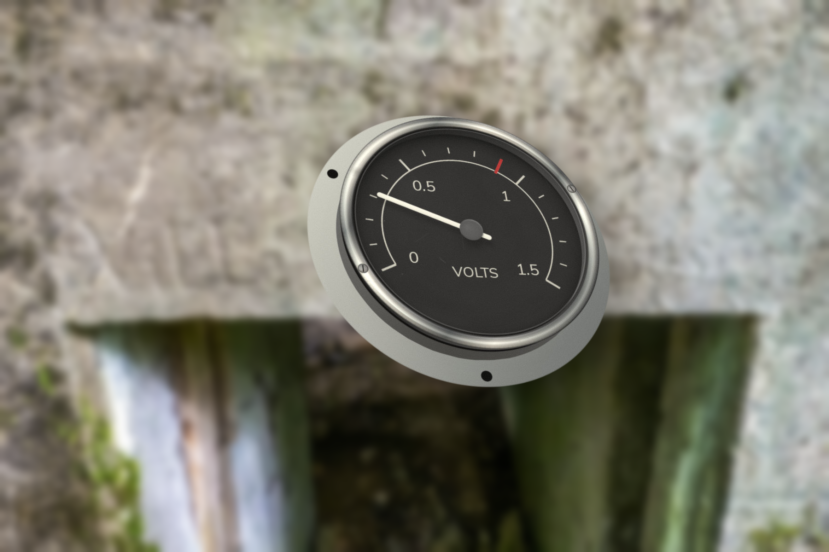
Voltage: 0.3; V
